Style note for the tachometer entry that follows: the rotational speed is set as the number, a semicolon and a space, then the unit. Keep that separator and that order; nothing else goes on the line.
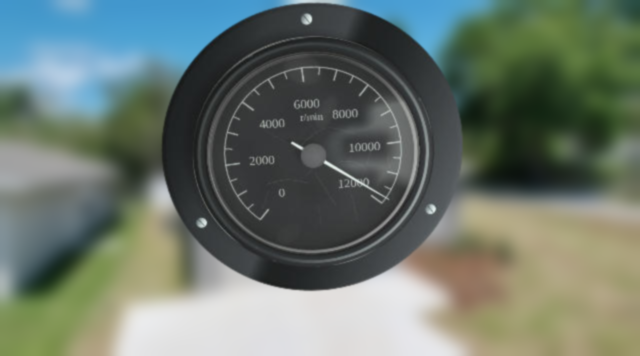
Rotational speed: 11750; rpm
